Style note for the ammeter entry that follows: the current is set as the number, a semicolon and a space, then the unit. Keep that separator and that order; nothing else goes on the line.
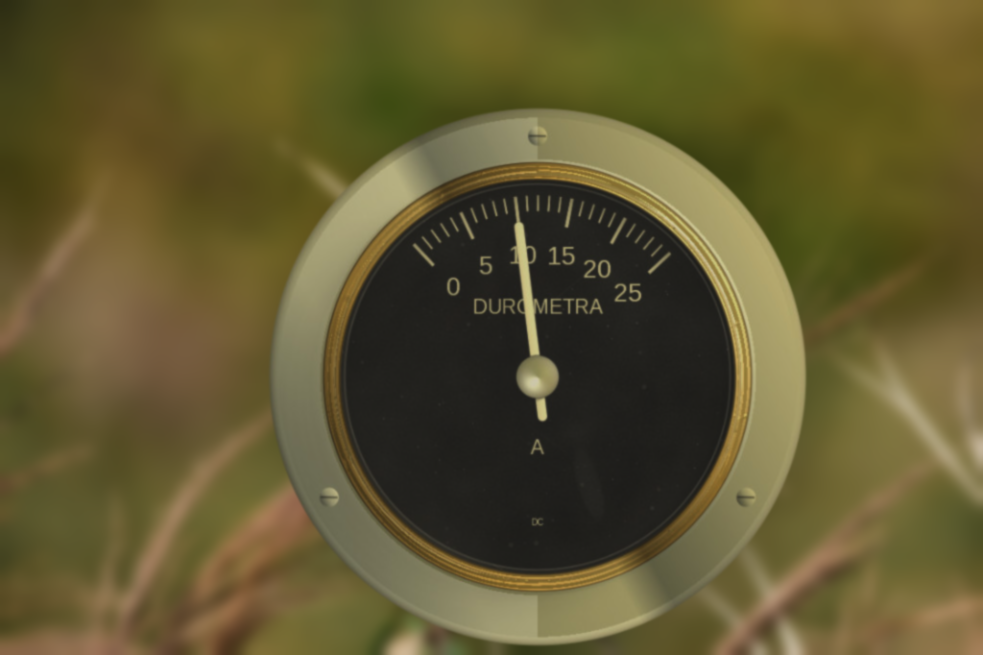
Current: 10; A
